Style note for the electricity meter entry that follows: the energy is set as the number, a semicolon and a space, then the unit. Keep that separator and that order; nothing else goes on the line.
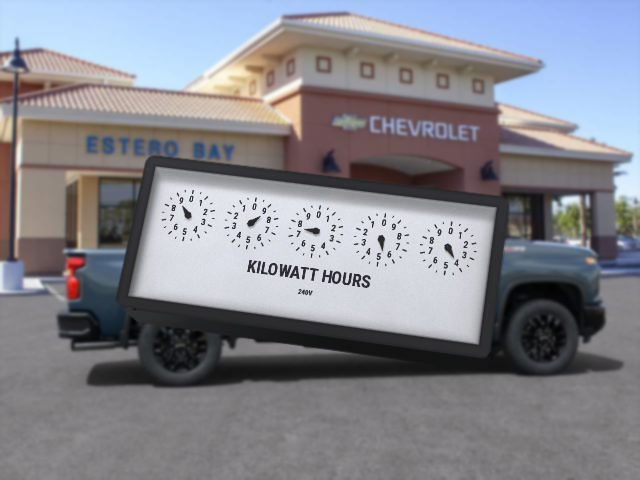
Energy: 88754; kWh
